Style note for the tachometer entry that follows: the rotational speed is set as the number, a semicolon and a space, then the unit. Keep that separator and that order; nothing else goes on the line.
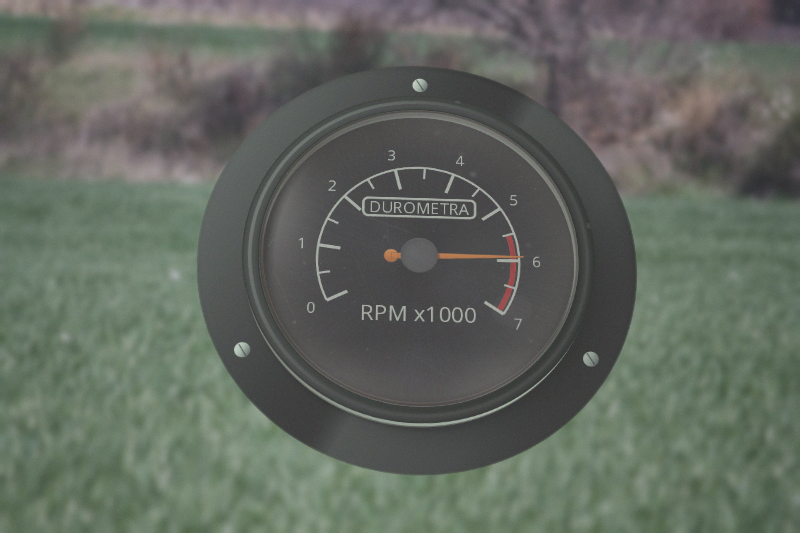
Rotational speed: 6000; rpm
